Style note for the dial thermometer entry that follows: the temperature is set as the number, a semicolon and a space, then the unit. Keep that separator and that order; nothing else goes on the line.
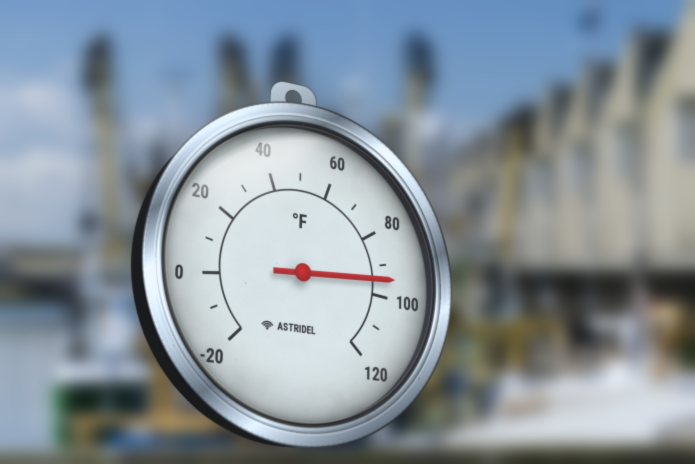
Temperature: 95; °F
